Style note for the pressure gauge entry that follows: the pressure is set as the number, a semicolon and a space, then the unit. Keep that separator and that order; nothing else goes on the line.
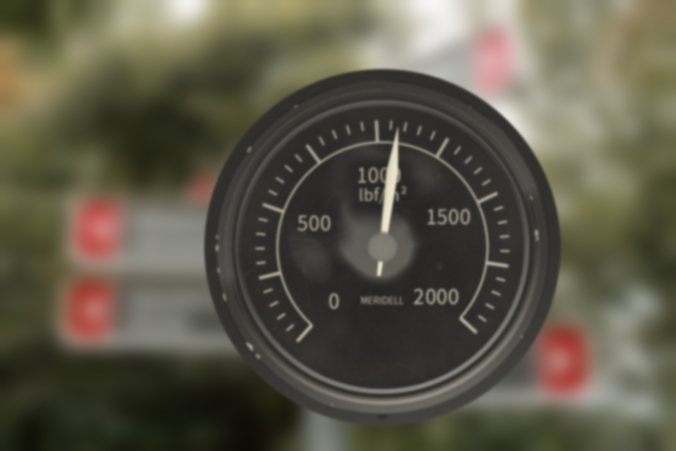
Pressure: 1075; psi
